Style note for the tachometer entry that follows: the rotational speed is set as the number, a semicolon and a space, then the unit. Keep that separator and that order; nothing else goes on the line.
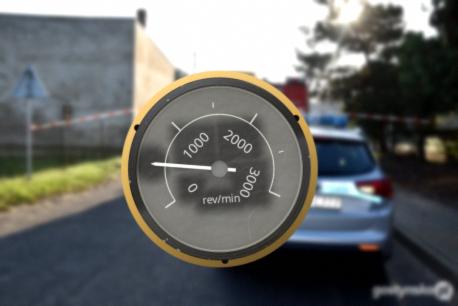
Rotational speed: 500; rpm
